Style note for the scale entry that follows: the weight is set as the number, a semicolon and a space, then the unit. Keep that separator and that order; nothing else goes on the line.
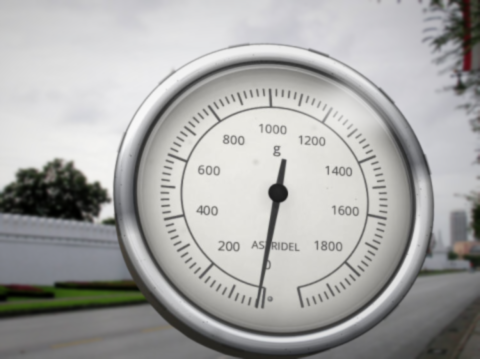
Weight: 20; g
